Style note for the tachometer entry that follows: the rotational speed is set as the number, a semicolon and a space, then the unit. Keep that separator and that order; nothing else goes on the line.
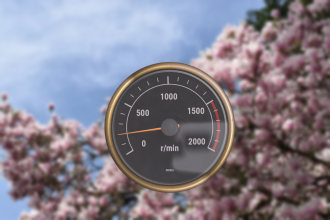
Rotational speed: 200; rpm
